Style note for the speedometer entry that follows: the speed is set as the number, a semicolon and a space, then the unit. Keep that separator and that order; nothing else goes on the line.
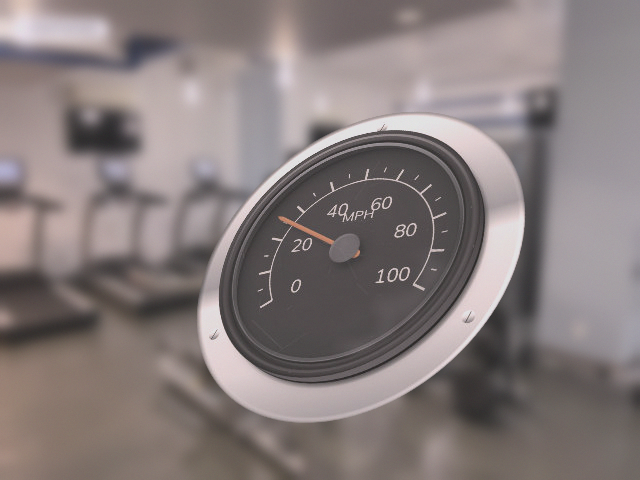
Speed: 25; mph
